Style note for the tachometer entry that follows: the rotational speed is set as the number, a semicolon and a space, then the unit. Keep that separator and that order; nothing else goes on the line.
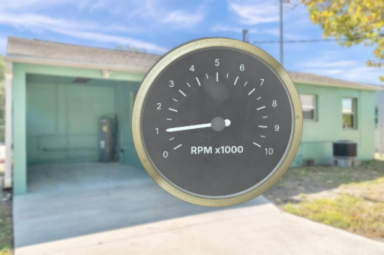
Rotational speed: 1000; rpm
